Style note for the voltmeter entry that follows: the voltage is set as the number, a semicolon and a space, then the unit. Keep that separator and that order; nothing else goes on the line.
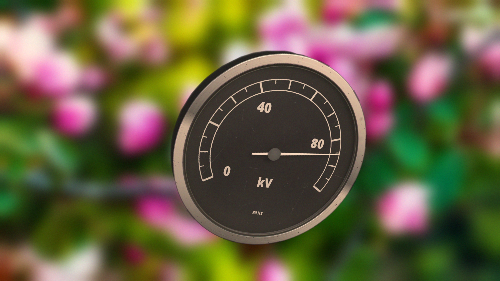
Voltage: 85; kV
